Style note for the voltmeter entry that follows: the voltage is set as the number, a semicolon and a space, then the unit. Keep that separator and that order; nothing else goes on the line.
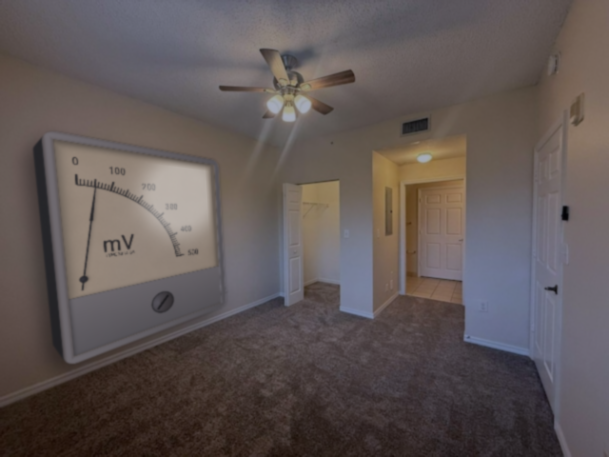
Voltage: 50; mV
